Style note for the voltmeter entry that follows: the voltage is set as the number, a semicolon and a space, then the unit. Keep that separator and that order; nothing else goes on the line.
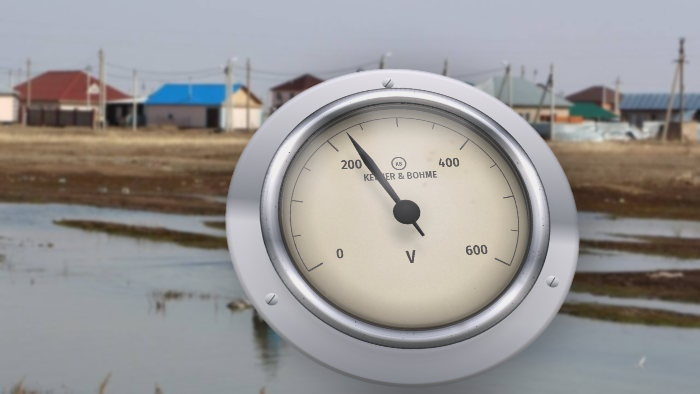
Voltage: 225; V
